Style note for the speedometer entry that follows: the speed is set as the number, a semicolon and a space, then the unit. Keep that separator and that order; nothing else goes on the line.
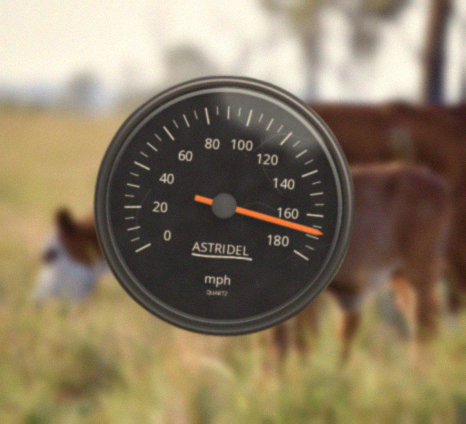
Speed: 167.5; mph
